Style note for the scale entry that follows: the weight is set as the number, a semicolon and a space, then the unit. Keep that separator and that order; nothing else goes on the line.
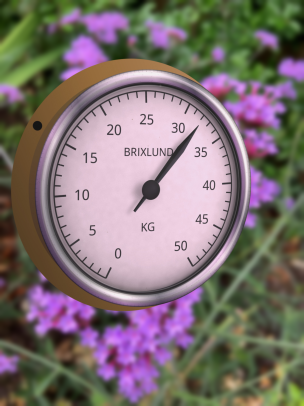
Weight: 32; kg
